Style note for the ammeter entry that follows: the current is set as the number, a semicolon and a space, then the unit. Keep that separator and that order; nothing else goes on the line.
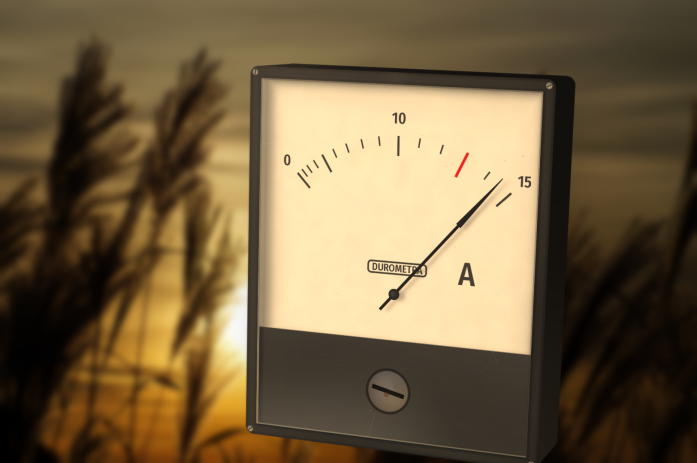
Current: 14.5; A
